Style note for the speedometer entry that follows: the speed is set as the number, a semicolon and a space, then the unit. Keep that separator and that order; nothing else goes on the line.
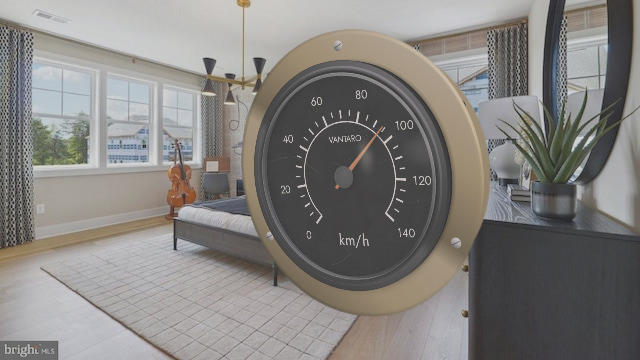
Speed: 95; km/h
